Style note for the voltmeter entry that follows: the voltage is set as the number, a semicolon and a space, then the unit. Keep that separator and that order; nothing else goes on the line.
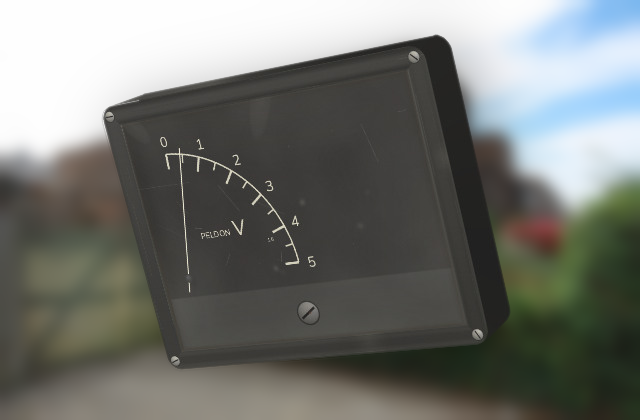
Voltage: 0.5; V
